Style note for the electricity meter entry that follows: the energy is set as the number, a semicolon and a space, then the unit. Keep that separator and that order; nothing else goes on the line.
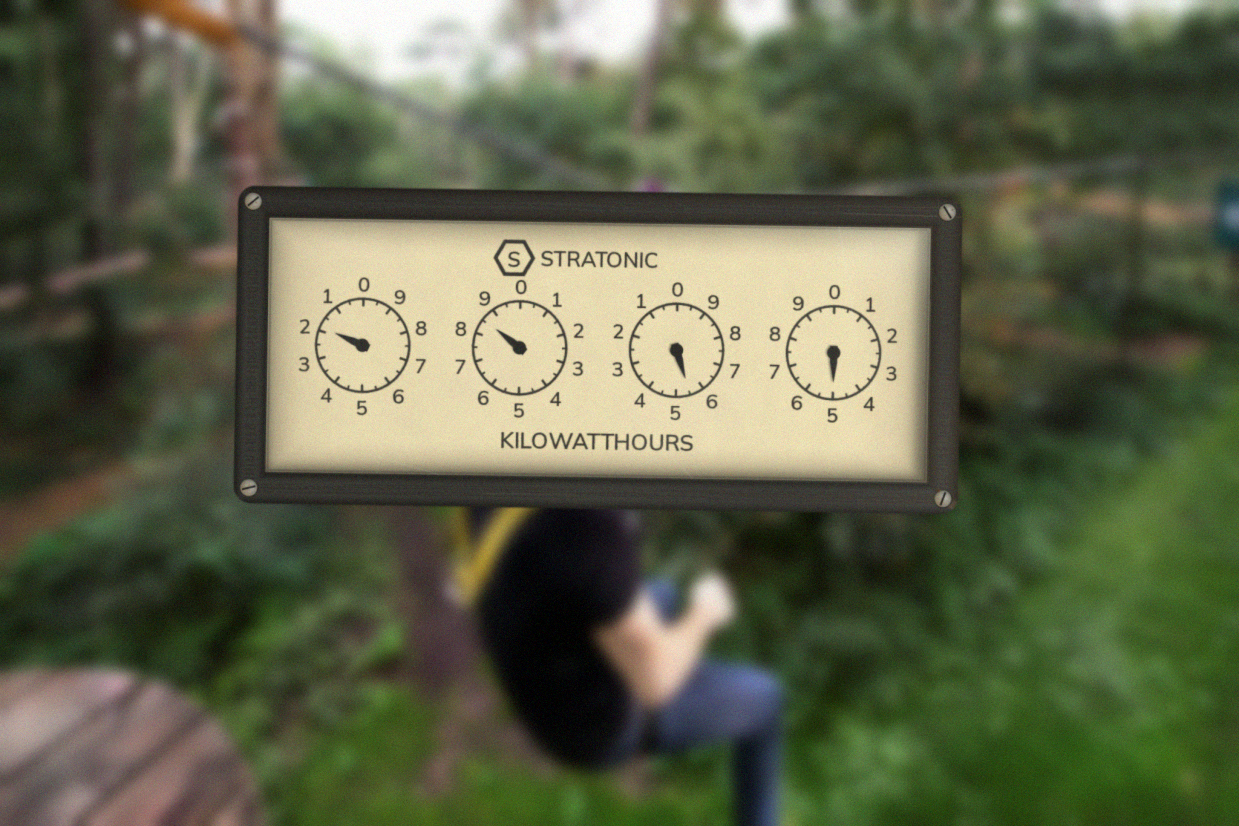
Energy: 1855; kWh
